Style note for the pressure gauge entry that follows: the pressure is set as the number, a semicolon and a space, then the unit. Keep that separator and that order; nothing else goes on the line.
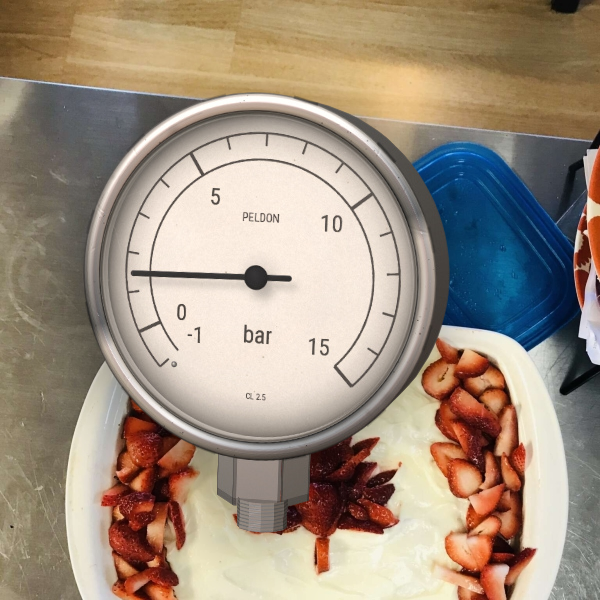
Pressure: 1.5; bar
